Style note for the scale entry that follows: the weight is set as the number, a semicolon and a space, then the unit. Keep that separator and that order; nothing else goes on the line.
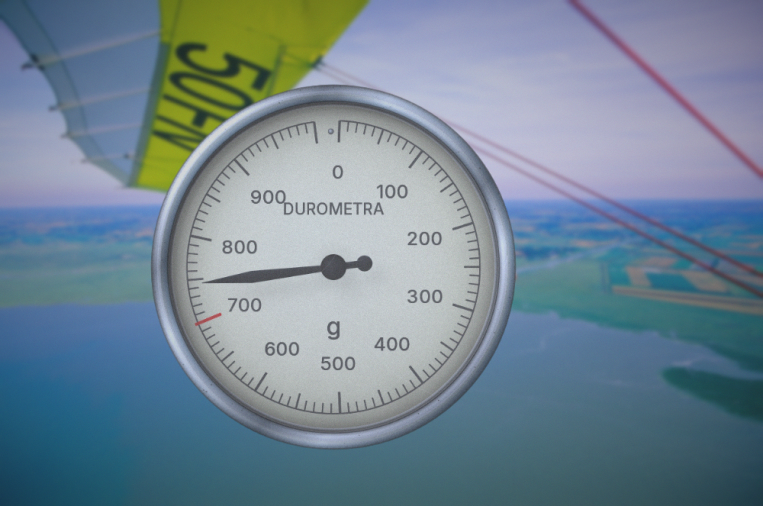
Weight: 745; g
